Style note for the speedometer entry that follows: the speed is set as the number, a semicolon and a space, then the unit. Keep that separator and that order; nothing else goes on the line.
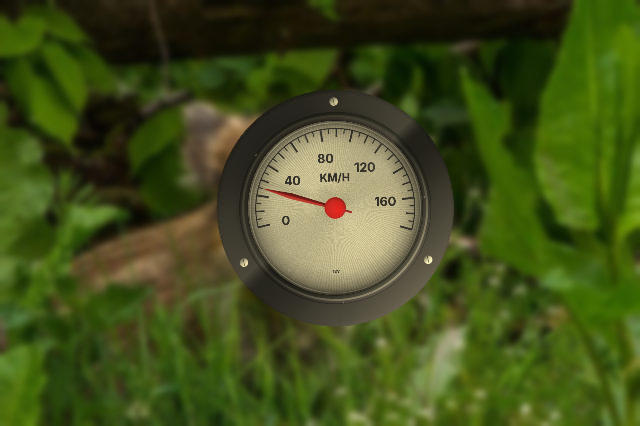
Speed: 25; km/h
